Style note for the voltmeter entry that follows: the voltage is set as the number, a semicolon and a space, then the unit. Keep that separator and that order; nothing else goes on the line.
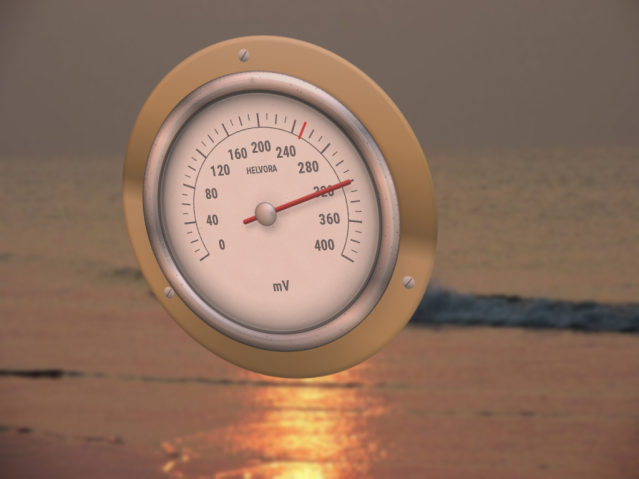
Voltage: 320; mV
